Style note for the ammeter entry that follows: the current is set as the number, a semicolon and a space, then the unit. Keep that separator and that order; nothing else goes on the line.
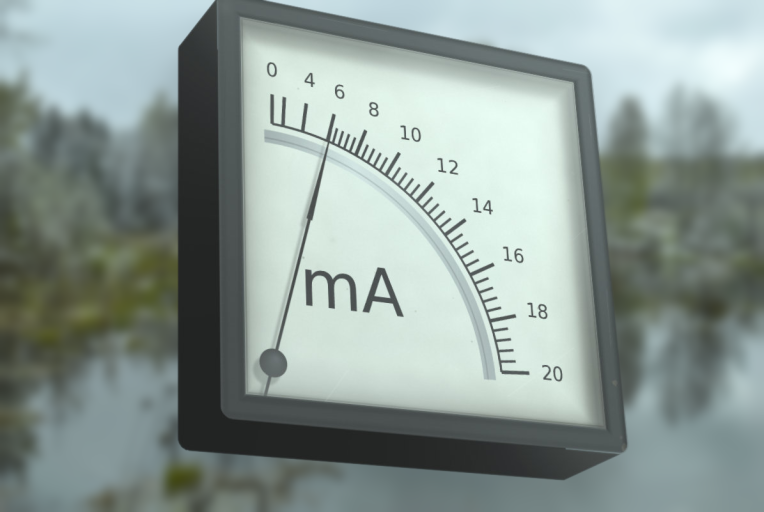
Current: 6; mA
